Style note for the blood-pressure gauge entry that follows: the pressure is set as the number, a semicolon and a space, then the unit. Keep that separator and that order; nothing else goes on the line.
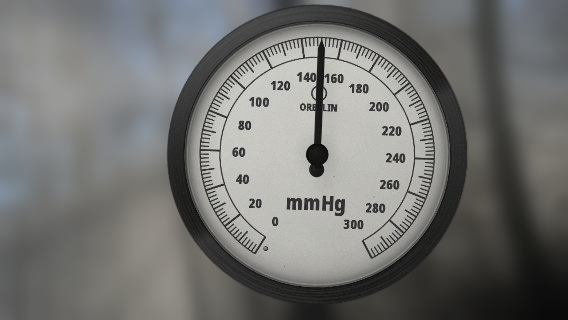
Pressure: 150; mmHg
